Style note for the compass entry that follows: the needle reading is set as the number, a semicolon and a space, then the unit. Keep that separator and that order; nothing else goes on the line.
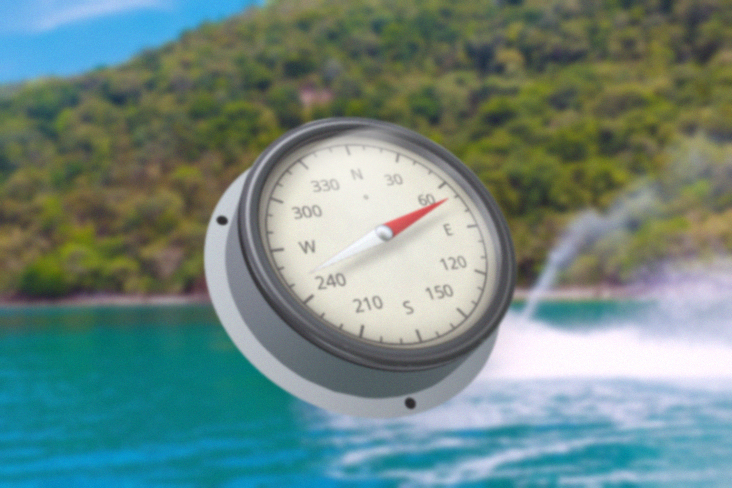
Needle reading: 70; °
